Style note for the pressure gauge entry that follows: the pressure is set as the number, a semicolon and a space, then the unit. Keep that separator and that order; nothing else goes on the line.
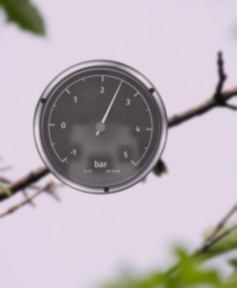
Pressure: 2.5; bar
